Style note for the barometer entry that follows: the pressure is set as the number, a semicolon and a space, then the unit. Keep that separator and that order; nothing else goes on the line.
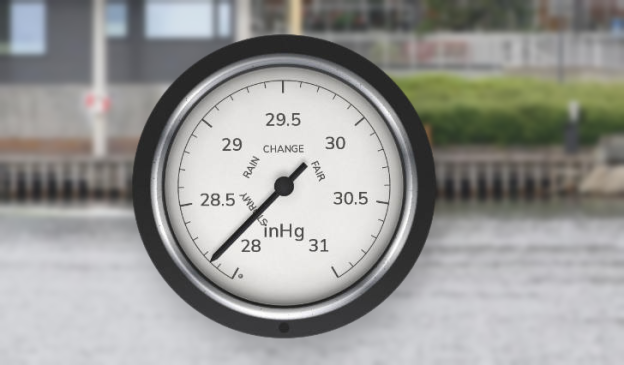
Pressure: 28.15; inHg
